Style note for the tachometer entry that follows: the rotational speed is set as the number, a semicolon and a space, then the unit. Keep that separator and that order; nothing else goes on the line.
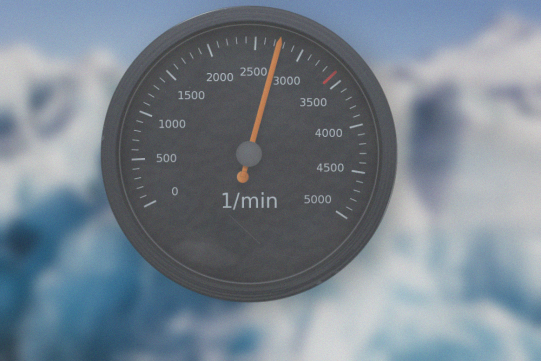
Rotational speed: 2750; rpm
